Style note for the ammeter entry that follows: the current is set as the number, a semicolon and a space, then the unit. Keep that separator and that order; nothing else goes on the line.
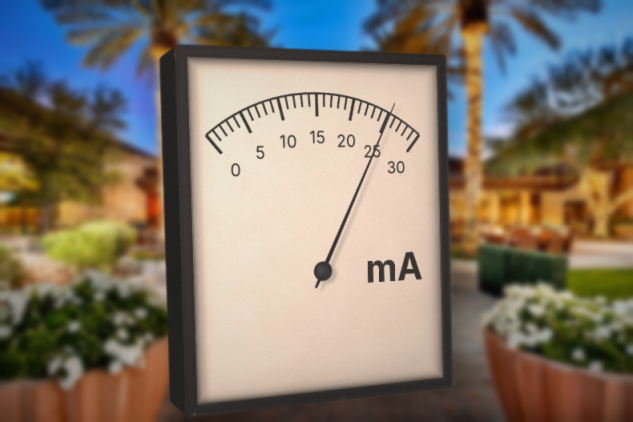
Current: 25; mA
